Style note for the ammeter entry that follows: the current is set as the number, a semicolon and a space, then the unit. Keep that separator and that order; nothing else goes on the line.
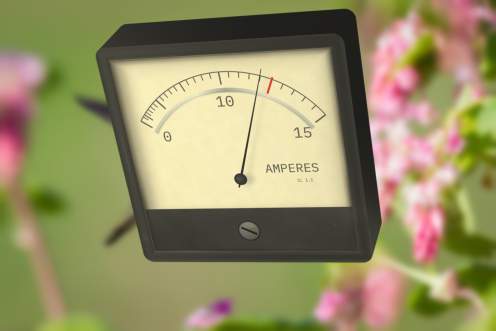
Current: 12; A
